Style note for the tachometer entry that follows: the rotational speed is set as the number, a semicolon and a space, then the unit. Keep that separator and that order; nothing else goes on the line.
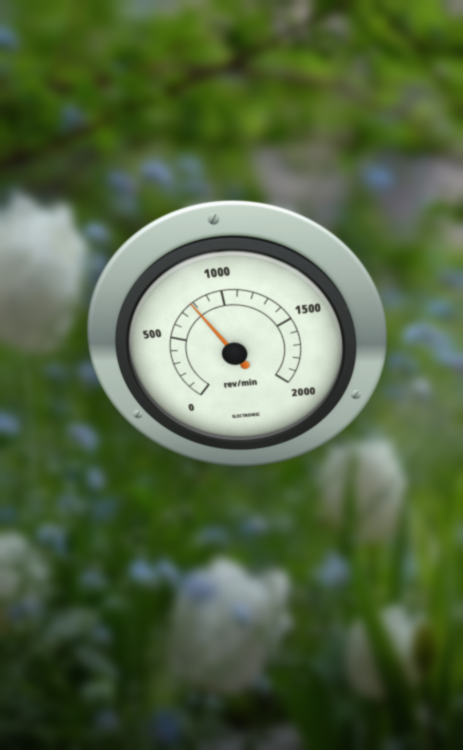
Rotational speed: 800; rpm
